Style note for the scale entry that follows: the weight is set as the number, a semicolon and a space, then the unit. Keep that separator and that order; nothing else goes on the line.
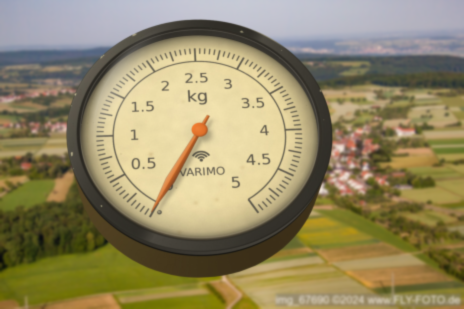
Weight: 0; kg
